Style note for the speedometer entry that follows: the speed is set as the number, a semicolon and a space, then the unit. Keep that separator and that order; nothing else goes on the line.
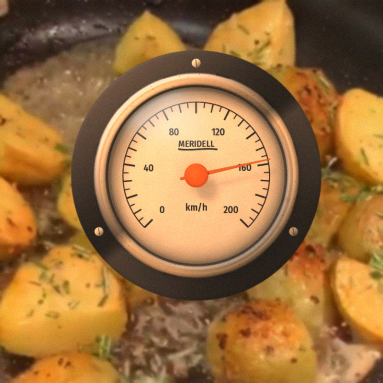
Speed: 157.5; km/h
